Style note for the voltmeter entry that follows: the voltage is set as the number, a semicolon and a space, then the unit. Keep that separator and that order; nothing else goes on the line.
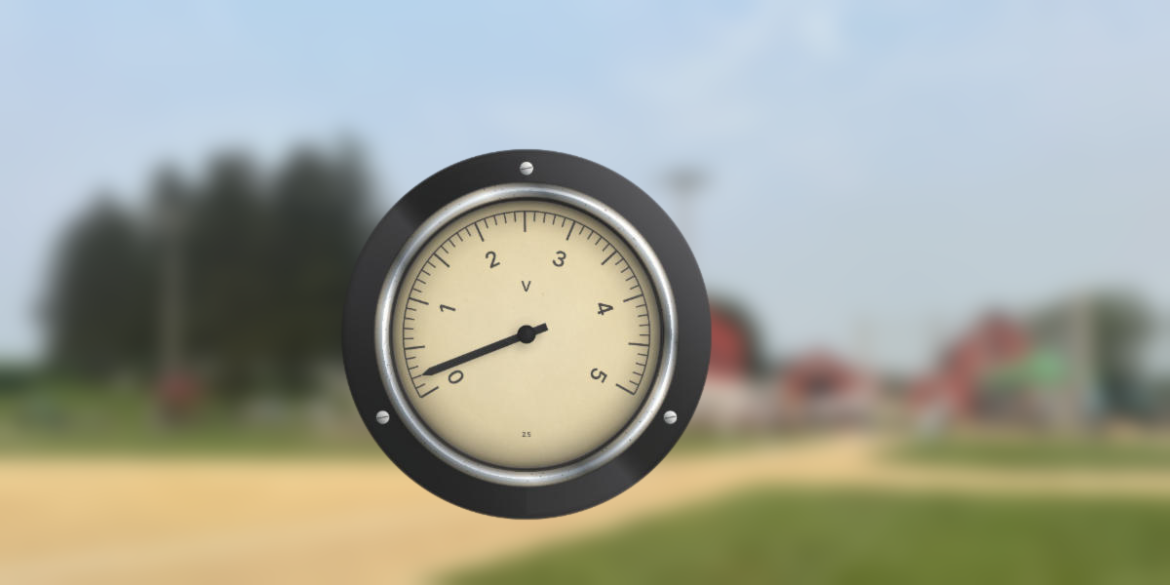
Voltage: 0.2; V
